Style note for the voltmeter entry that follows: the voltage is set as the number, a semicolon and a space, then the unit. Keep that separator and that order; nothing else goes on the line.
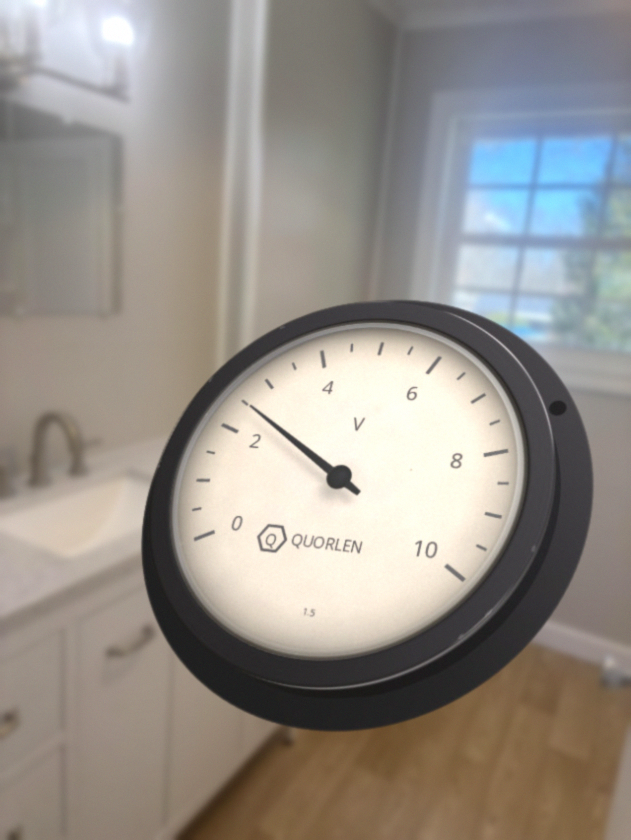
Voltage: 2.5; V
